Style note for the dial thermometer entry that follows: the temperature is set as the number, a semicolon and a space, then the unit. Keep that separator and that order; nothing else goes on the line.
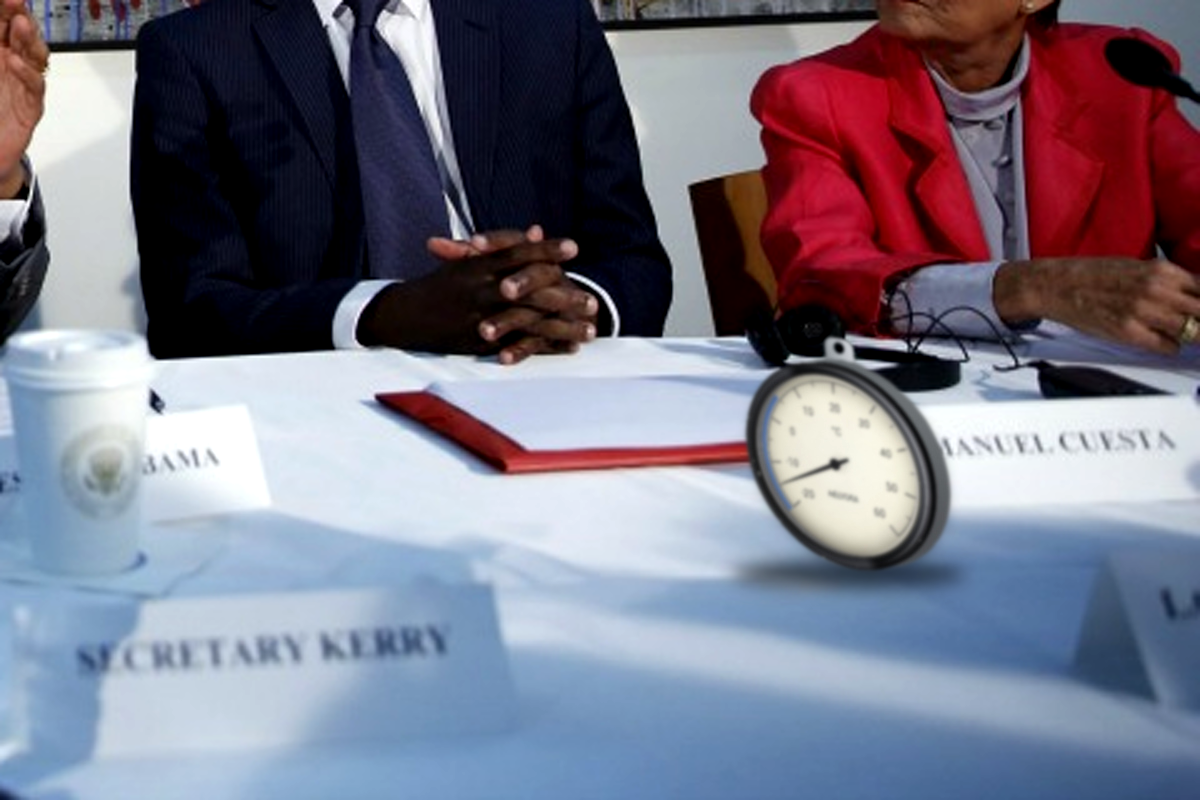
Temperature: -15; °C
